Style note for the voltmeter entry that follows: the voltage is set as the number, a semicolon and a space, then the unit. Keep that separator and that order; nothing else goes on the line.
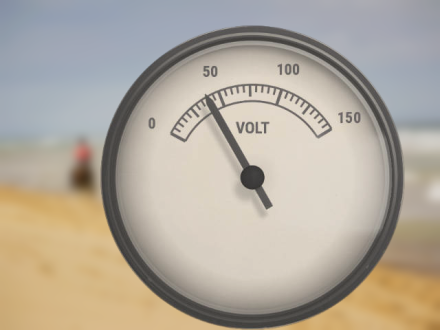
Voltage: 40; V
